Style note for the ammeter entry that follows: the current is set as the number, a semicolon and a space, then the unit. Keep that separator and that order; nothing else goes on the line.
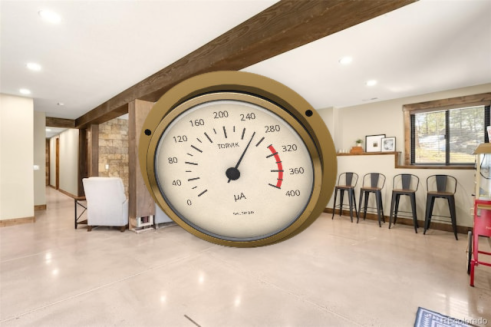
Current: 260; µA
